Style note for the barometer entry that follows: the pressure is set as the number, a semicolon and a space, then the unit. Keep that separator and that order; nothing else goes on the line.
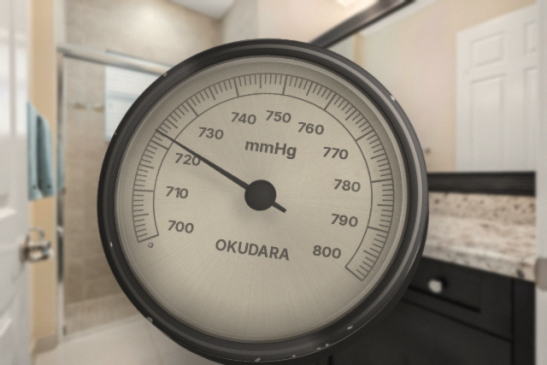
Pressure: 722; mmHg
